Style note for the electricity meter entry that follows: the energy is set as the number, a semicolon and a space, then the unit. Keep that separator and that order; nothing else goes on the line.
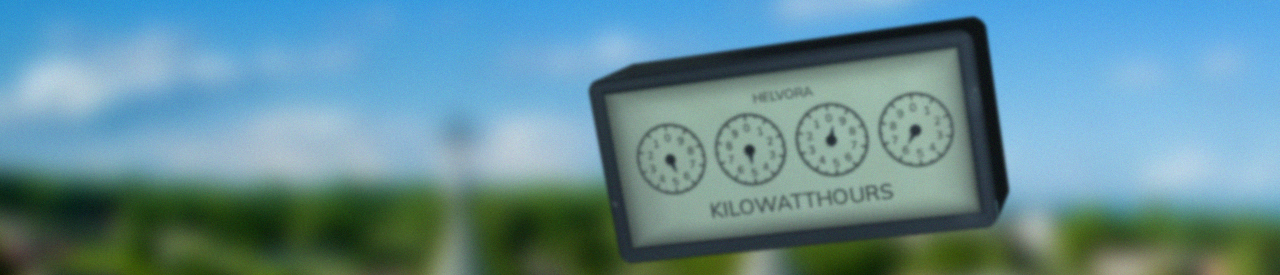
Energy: 5496; kWh
